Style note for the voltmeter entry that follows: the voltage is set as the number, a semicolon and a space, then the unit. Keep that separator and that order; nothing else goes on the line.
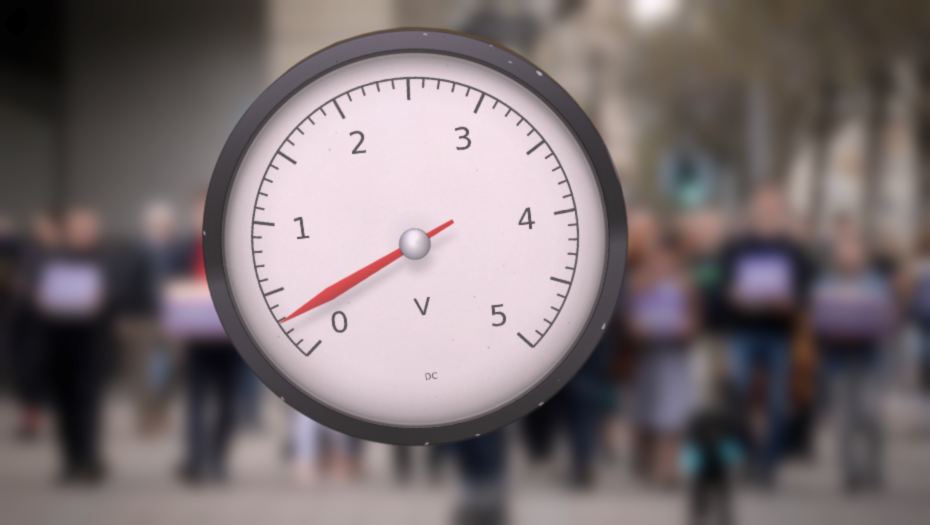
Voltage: 0.3; V
